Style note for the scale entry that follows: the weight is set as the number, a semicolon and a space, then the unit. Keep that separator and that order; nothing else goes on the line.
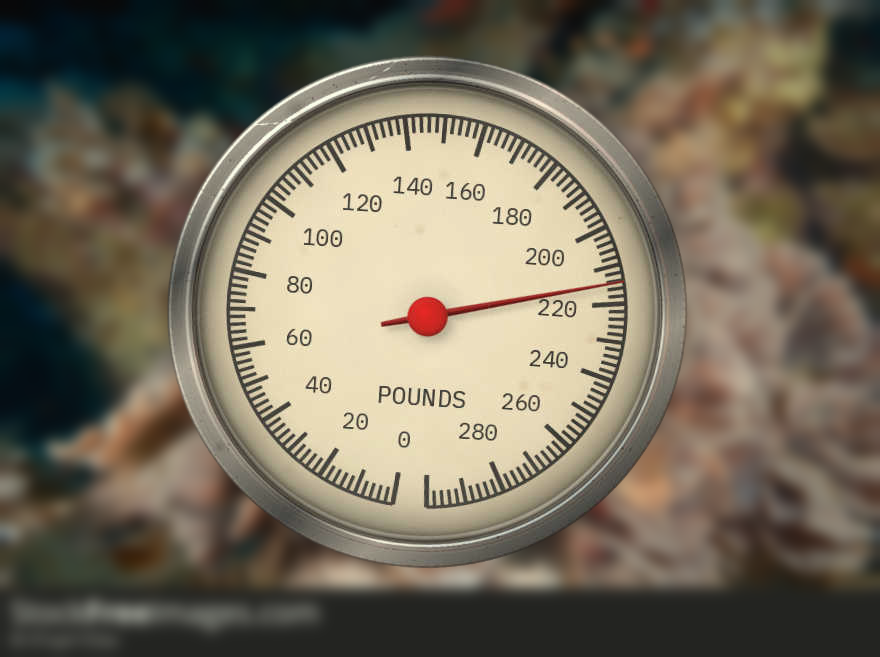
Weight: 214; lb
